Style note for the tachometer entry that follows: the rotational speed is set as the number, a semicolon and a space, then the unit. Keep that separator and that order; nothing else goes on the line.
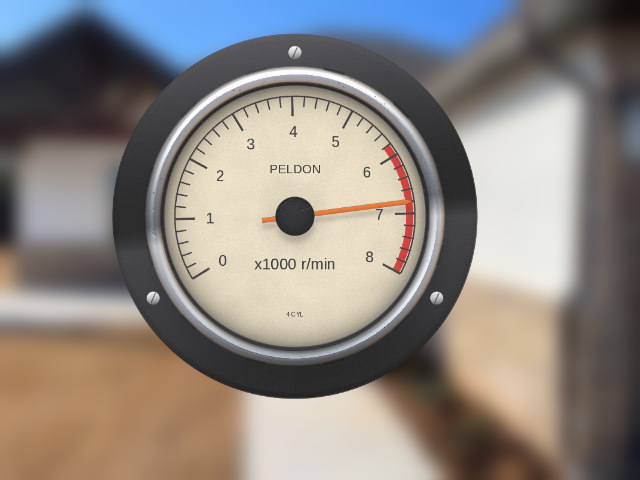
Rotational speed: 6800; rpm
